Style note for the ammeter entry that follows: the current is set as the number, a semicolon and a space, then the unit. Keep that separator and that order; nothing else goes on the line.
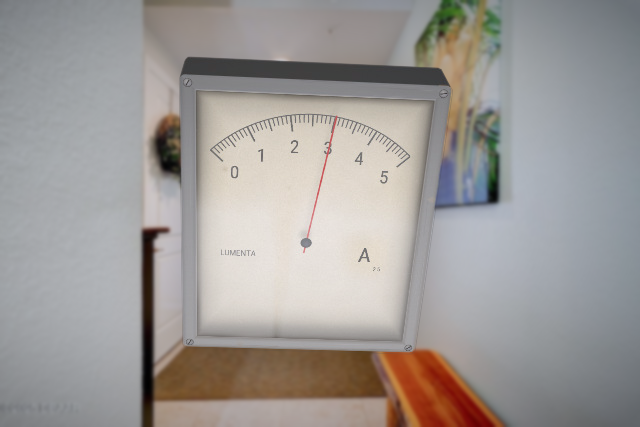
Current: 3; A
